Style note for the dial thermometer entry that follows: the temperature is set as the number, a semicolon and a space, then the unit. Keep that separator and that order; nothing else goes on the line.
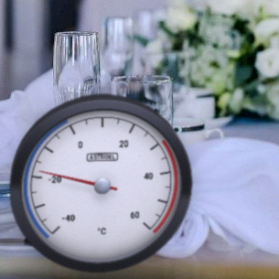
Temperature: -17.5; °C
